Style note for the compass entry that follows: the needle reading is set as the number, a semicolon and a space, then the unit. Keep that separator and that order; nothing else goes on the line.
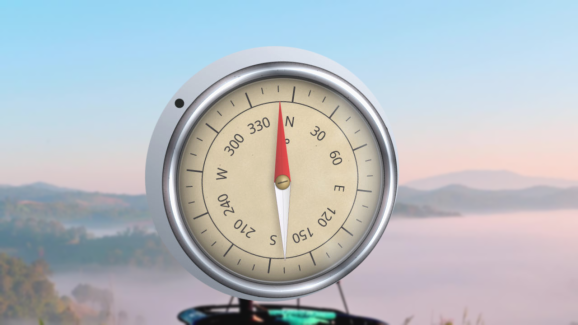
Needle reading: 350; °
